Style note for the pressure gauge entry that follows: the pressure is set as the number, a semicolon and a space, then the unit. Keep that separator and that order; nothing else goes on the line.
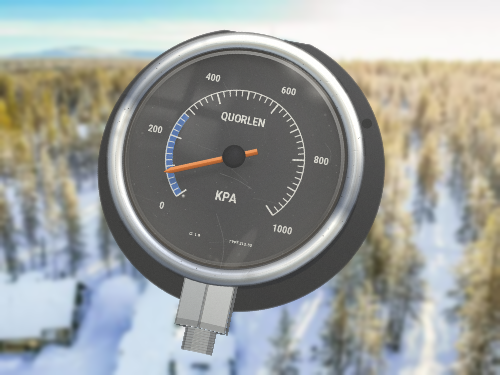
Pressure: 80; kPa
